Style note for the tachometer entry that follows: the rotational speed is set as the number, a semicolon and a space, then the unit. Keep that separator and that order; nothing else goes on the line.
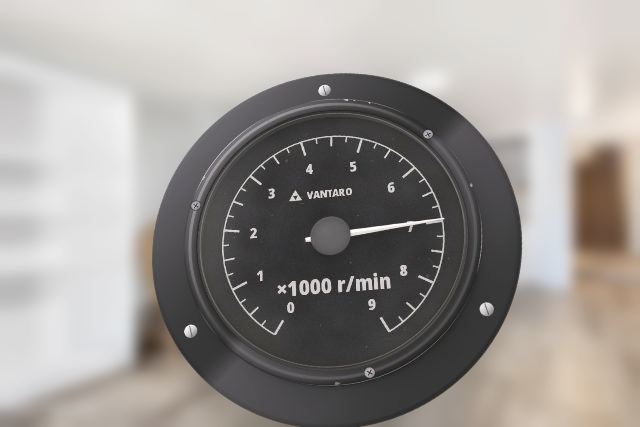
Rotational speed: 7000; rpm
